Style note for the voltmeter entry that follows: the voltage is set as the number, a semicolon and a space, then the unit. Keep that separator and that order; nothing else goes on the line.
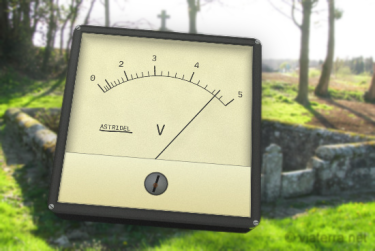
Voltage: 4.7; V
